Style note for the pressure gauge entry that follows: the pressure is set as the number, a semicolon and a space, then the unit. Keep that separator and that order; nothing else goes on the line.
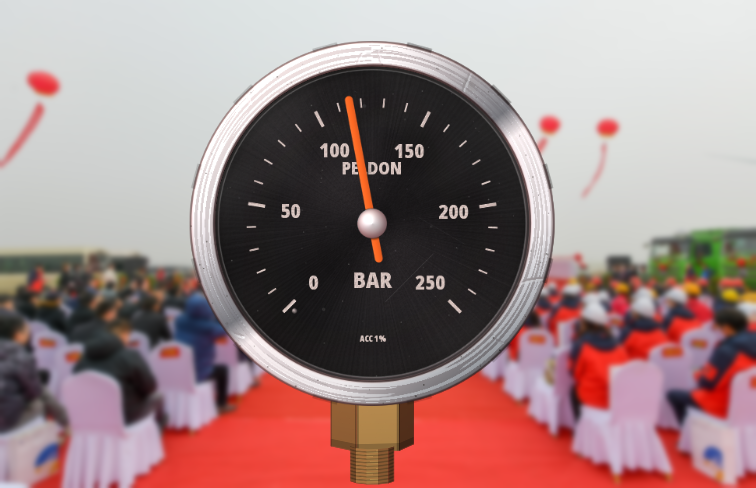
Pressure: 115; bar
